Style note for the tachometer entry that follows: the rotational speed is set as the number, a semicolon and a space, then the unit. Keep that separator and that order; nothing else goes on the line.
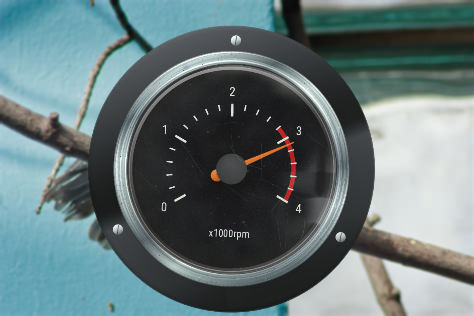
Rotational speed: 3100; rpm
